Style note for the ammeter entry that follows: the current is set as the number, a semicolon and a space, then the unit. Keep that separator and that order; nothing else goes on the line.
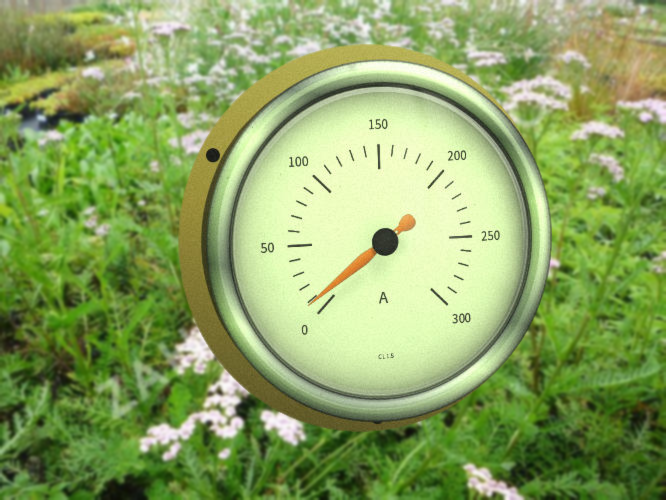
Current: 10; A
